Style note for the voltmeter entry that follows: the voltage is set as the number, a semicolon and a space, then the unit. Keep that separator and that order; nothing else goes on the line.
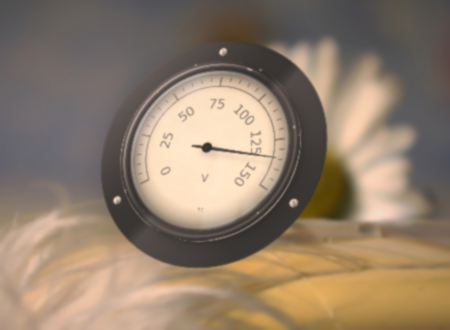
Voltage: 135; V
